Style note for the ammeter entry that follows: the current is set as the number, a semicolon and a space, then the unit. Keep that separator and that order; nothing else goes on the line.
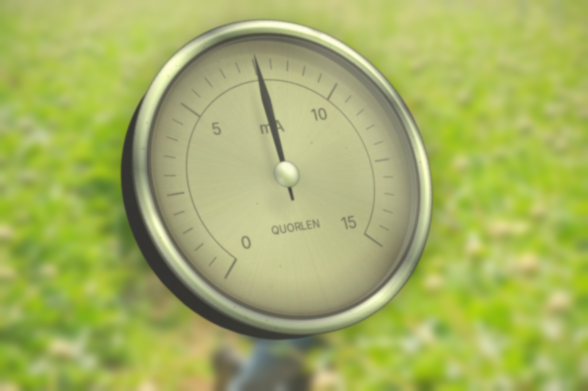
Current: 7.5; mA
